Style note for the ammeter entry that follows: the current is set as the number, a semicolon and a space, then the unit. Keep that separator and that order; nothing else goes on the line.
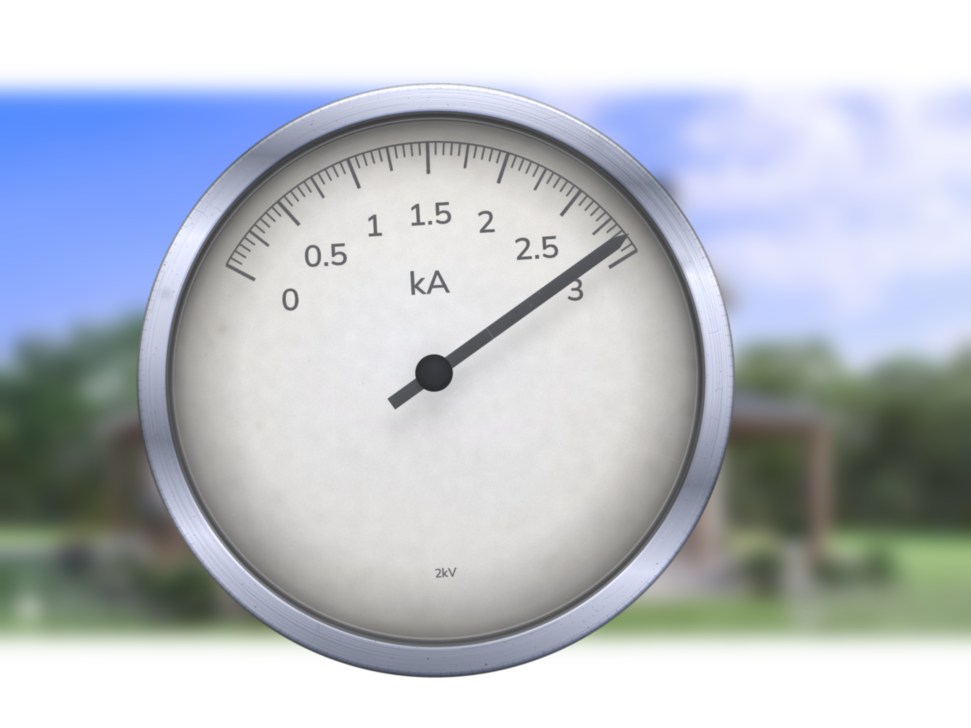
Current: 2.9; kA
